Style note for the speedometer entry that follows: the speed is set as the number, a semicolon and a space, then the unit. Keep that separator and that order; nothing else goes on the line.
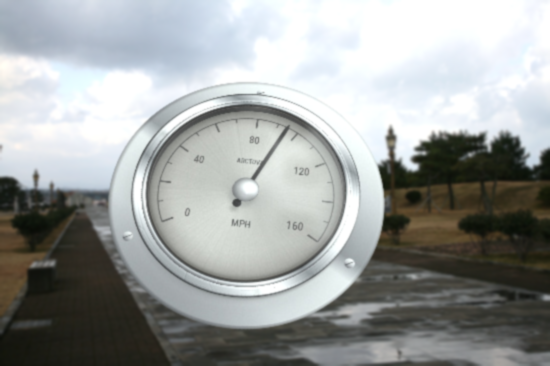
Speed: 95; mph
